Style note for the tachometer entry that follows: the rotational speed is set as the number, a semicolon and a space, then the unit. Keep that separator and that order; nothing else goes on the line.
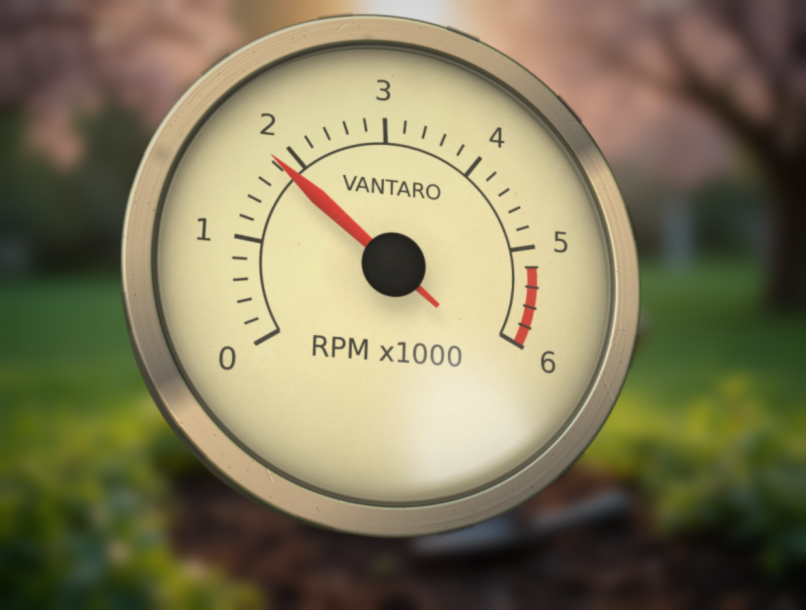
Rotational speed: 1800; rpm
